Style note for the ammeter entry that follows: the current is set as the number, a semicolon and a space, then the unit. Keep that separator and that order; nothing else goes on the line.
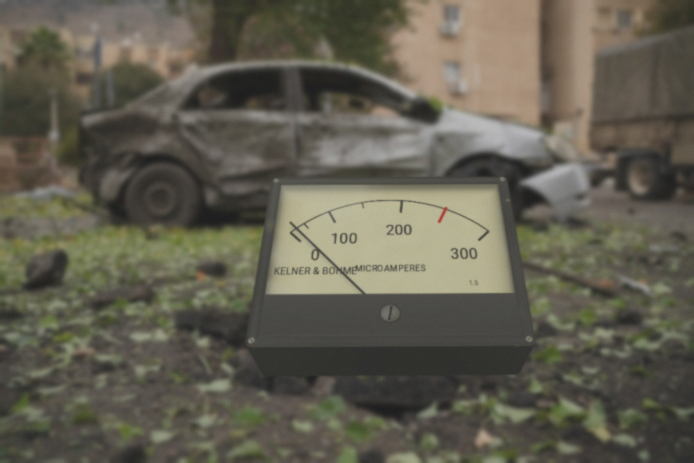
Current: 25; µA
